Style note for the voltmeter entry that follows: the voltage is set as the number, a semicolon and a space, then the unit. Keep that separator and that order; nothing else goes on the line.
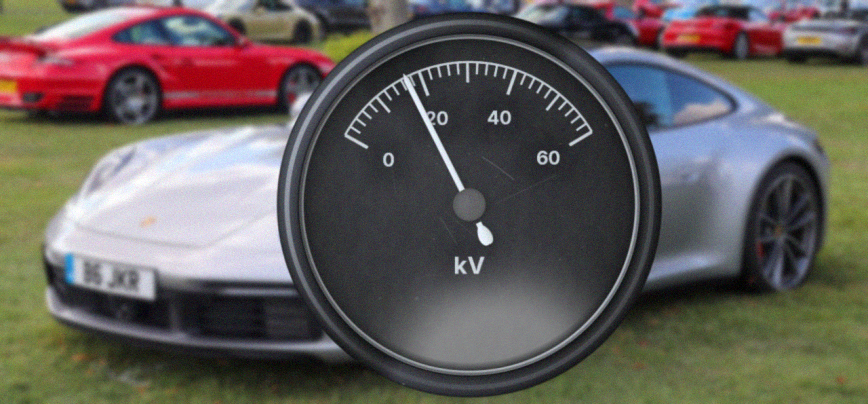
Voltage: 17; kV
